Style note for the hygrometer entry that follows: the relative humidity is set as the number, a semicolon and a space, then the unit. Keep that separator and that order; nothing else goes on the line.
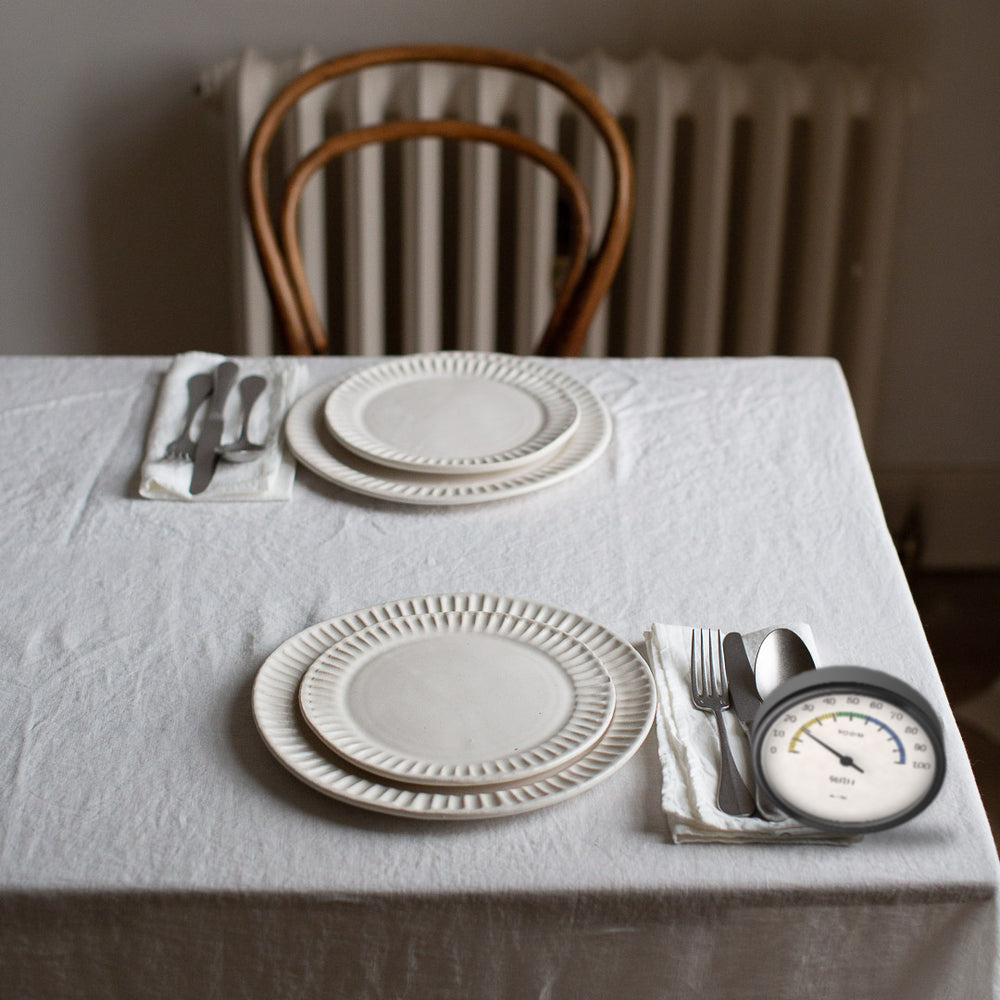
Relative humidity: 20; %
